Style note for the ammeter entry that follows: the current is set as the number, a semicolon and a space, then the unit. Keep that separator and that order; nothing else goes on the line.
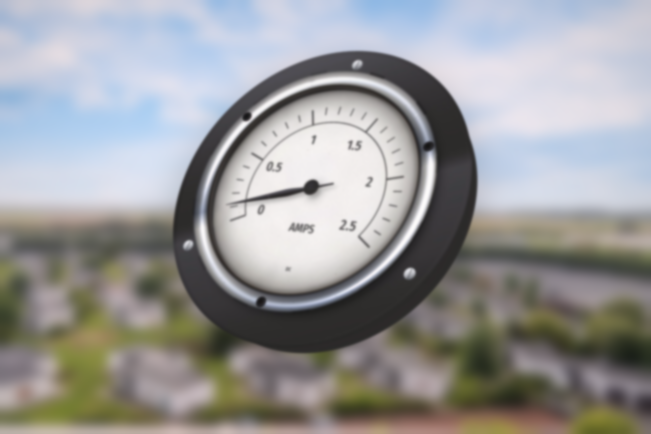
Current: 0.1; A
